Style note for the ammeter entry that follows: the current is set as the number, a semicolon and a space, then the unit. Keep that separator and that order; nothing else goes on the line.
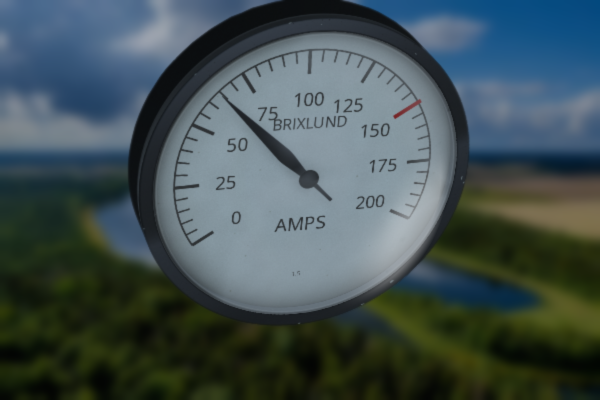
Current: 65; A
